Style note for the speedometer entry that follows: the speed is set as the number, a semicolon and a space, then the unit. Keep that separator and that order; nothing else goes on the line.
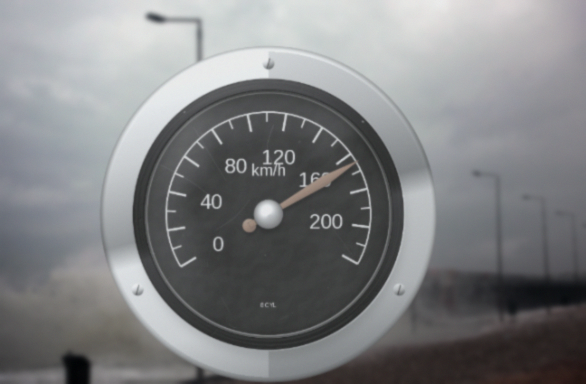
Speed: 165; km/h
